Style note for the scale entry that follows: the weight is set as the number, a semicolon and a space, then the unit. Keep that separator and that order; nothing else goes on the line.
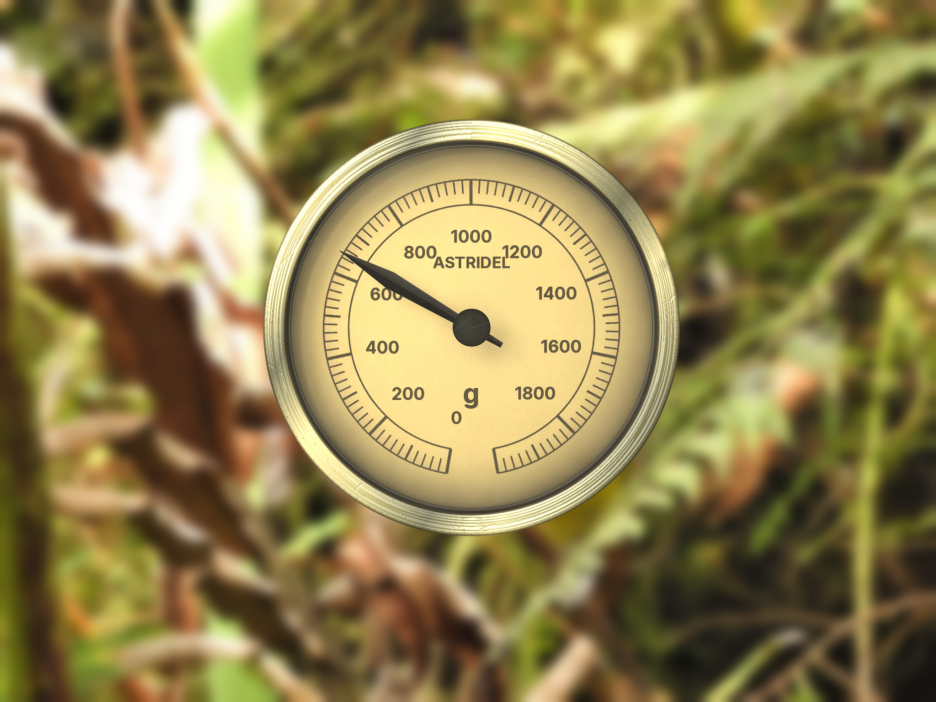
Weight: 650; g
